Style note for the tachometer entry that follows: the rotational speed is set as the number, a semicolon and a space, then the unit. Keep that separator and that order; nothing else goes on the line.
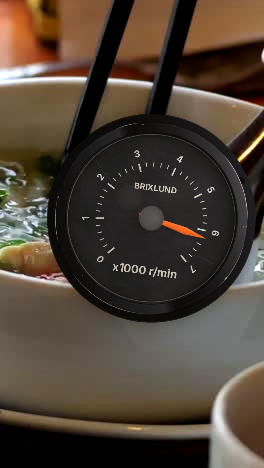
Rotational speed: 6200; rpm
